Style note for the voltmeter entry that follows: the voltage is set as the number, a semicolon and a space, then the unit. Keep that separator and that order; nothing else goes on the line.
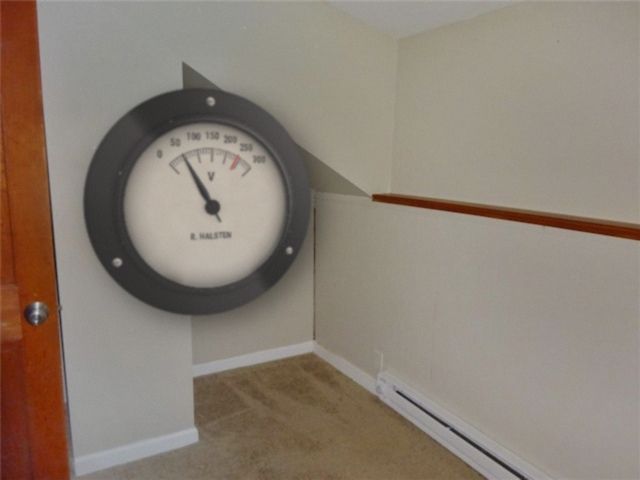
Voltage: 50; V
